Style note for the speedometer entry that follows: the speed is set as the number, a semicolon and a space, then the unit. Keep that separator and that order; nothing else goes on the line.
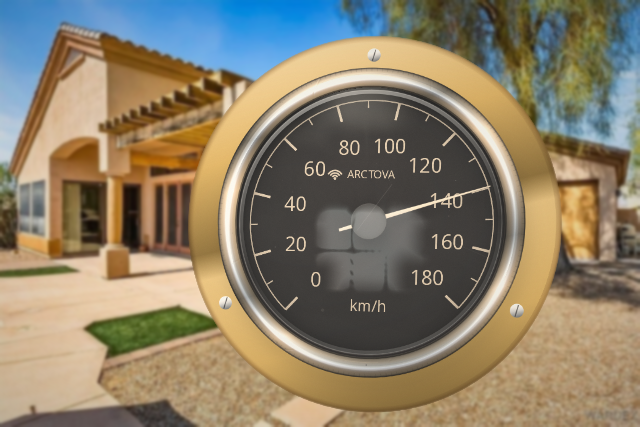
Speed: 140; km/h
